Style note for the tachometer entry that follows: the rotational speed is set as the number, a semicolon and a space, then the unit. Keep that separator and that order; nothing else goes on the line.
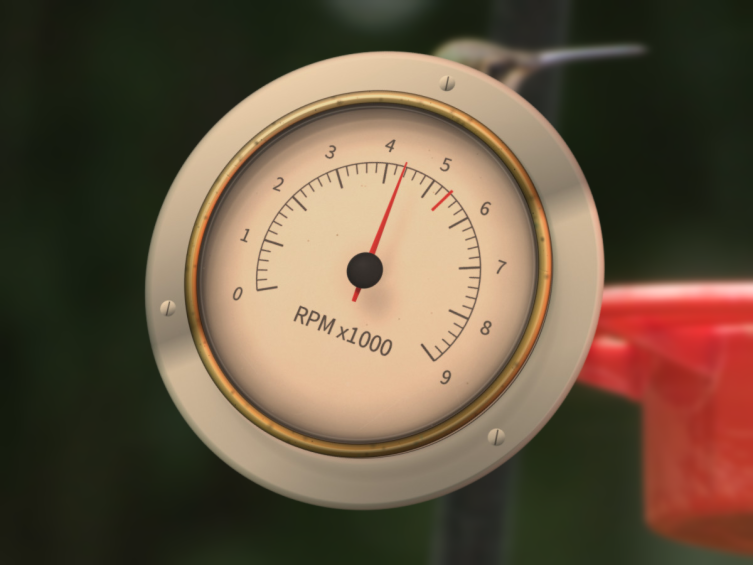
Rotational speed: 4400; rpm
